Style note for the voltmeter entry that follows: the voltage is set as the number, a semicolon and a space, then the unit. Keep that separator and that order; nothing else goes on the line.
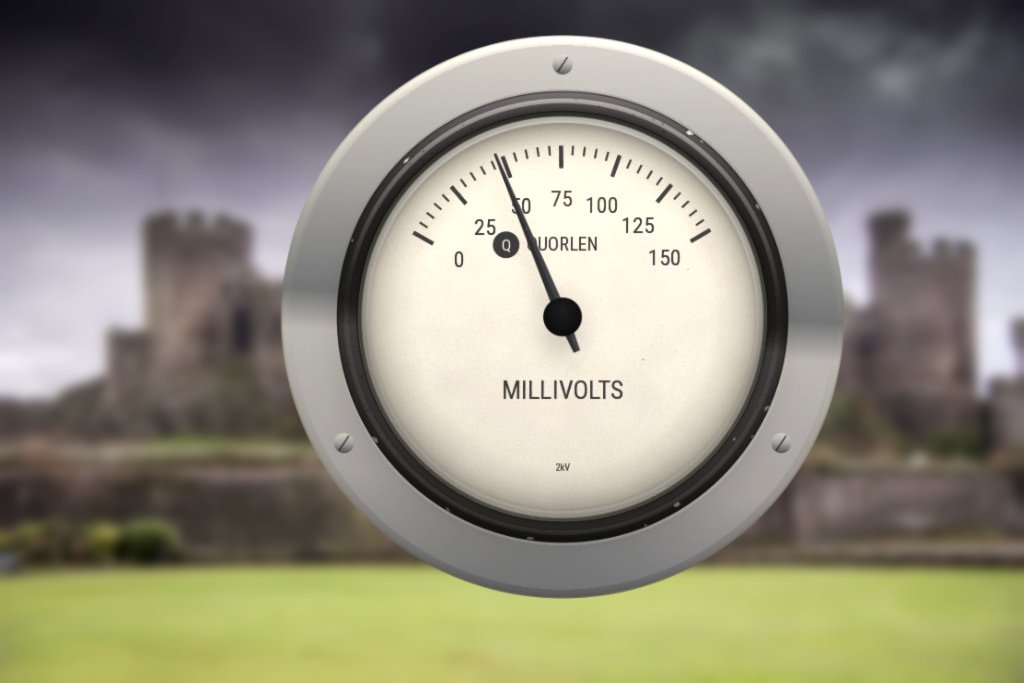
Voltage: 47.5; mV
